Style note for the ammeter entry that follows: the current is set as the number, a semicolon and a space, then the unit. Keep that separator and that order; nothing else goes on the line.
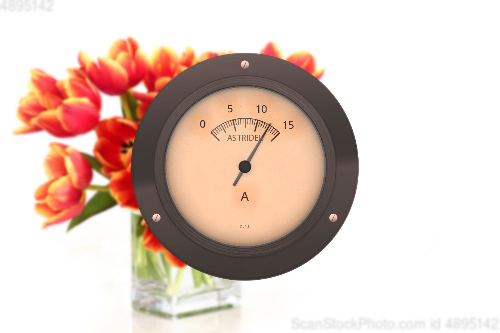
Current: 12.5; A
